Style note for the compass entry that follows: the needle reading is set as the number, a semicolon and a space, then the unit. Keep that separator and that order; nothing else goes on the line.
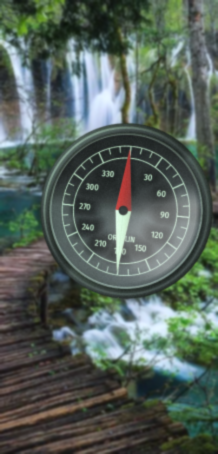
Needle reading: 0; °
